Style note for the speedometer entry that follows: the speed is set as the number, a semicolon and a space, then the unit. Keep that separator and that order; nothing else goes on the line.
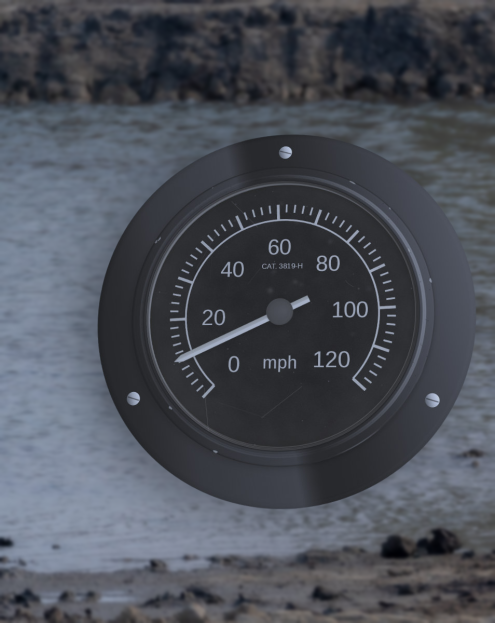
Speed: 10; mph
